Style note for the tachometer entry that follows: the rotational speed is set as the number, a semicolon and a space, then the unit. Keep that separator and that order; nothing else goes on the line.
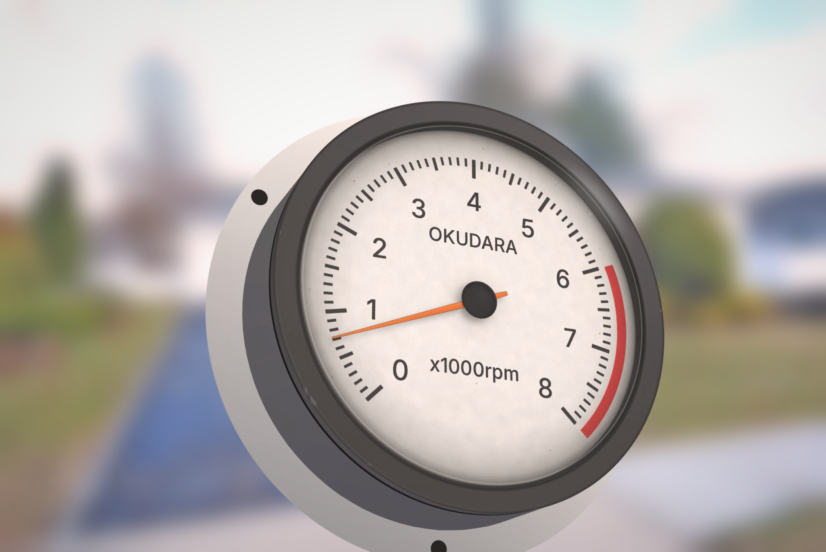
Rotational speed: 700; rpm
